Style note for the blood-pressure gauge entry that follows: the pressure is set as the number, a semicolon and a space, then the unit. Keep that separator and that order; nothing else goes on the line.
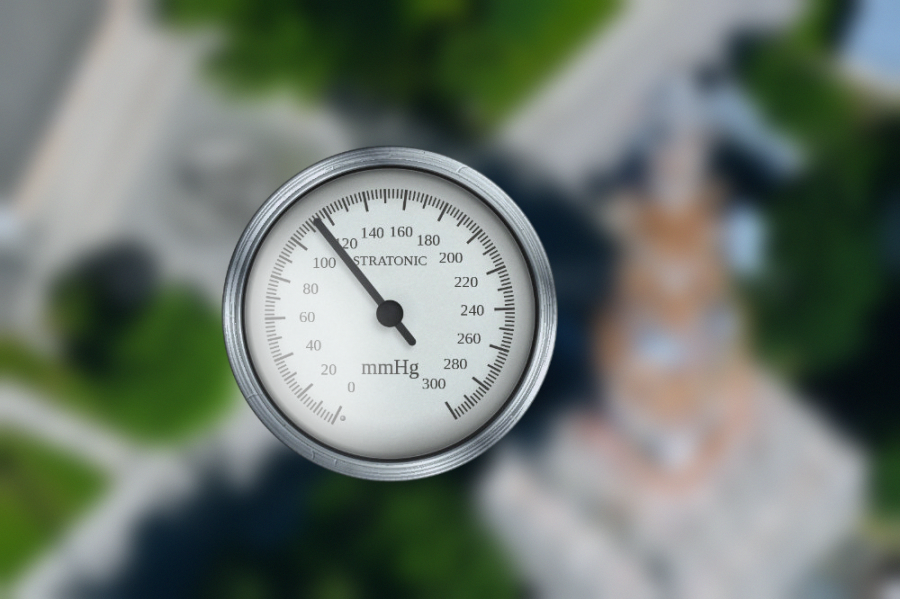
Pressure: 114; mmHg
